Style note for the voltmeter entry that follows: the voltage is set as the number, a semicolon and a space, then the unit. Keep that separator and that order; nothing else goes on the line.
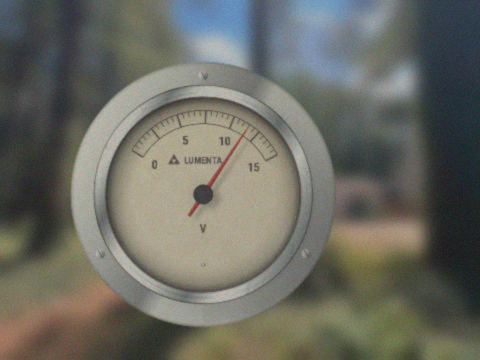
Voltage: 11.5; V
